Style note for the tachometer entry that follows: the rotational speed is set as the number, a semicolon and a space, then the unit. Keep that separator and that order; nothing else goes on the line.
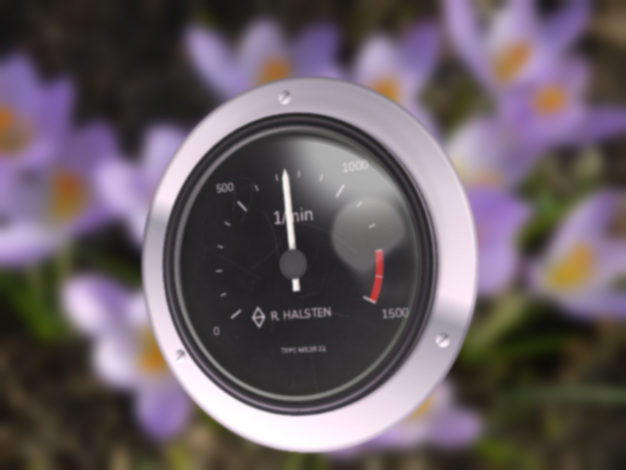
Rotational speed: 750; rpm
